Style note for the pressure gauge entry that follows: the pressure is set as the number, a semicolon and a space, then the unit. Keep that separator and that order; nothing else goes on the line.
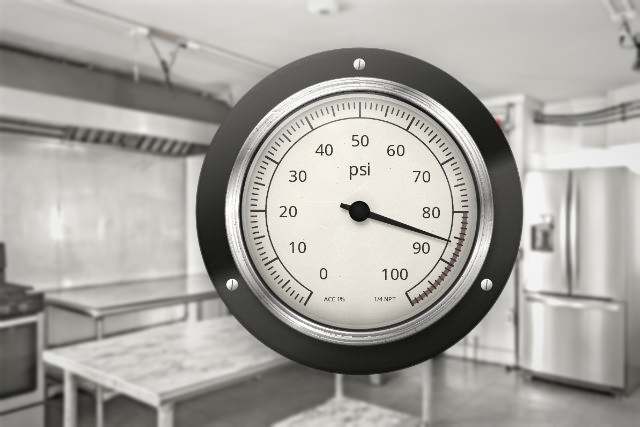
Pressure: 86; psi
